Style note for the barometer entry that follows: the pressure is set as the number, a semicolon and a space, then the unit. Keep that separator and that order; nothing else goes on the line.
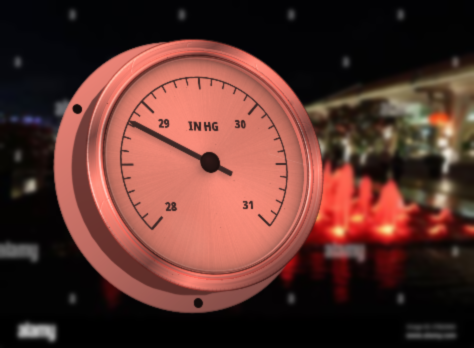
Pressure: 28.8; inHg
